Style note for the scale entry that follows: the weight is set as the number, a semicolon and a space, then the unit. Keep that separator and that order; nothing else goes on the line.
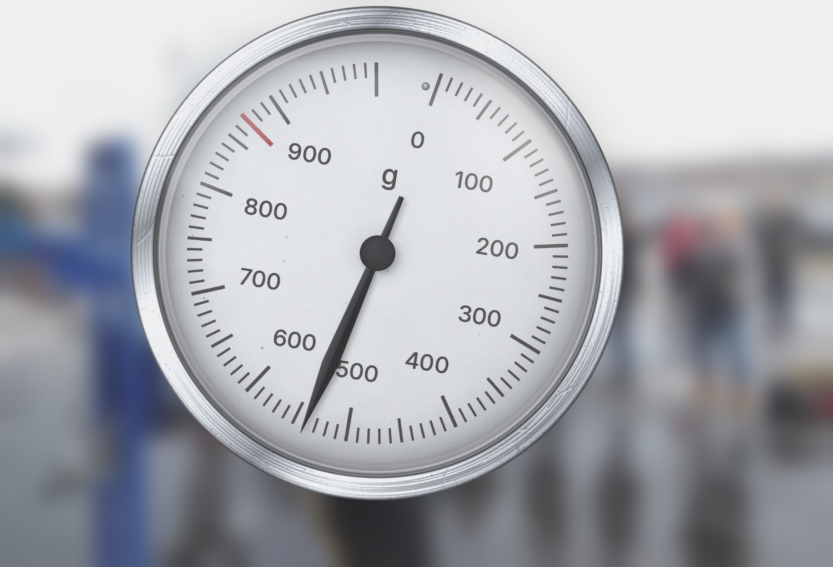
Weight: 540; g
